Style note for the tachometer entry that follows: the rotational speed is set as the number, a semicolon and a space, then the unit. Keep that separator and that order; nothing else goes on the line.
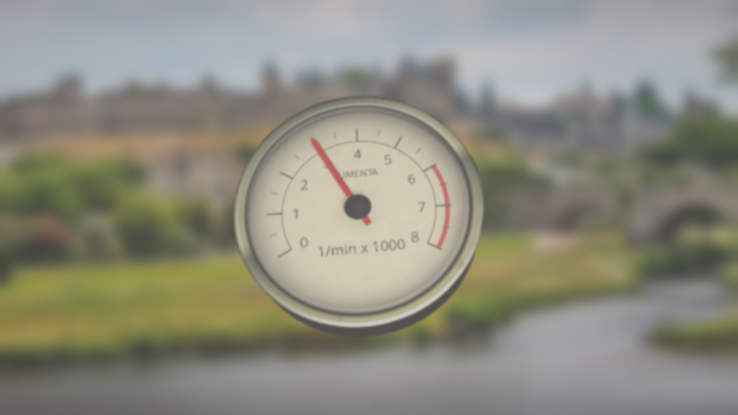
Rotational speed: 3000; rpm
